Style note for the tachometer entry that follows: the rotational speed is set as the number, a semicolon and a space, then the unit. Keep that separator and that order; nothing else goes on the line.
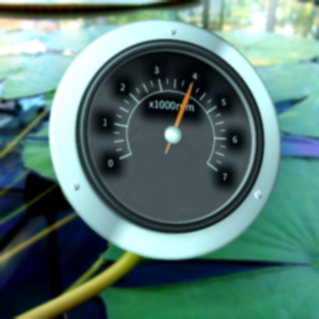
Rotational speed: 4000; rpm
